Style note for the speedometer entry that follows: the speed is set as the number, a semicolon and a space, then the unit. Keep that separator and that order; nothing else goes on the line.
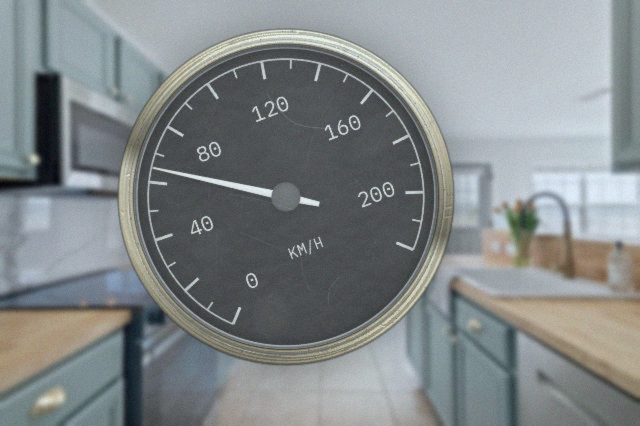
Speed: 65; km/h
